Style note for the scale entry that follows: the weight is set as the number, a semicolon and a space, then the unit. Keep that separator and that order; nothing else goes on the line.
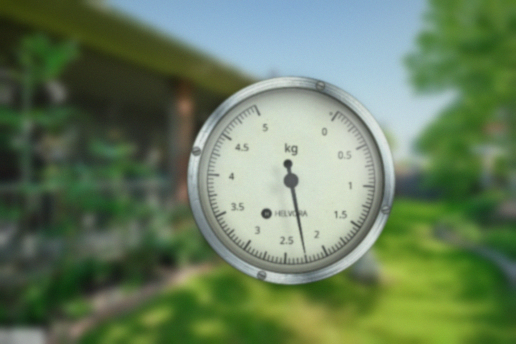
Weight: 2.25; kg
